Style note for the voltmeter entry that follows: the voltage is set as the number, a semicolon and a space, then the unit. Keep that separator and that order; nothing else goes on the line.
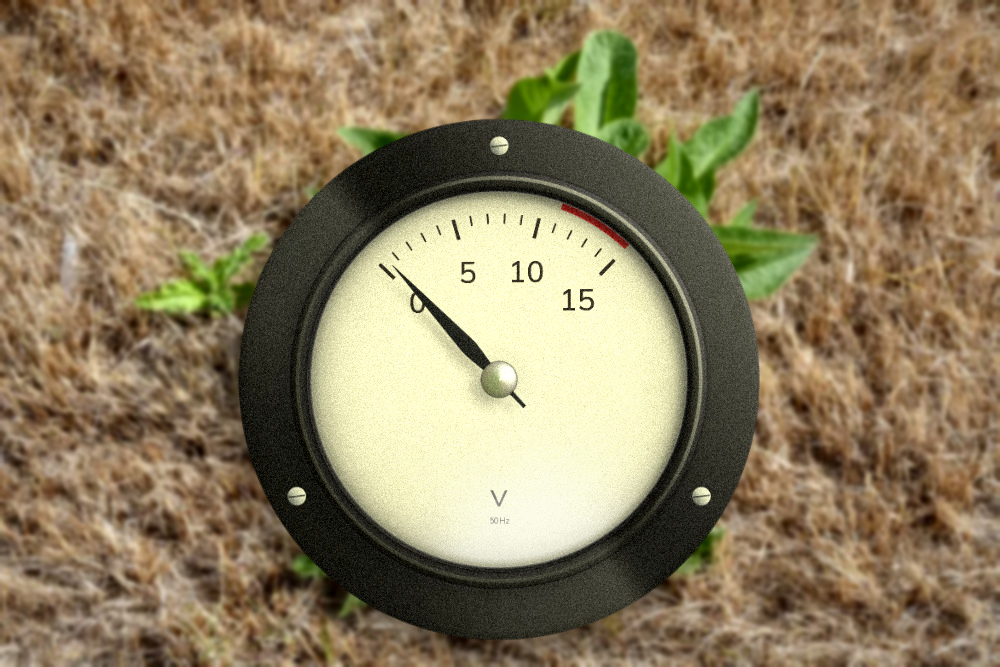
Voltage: 0.5; V
